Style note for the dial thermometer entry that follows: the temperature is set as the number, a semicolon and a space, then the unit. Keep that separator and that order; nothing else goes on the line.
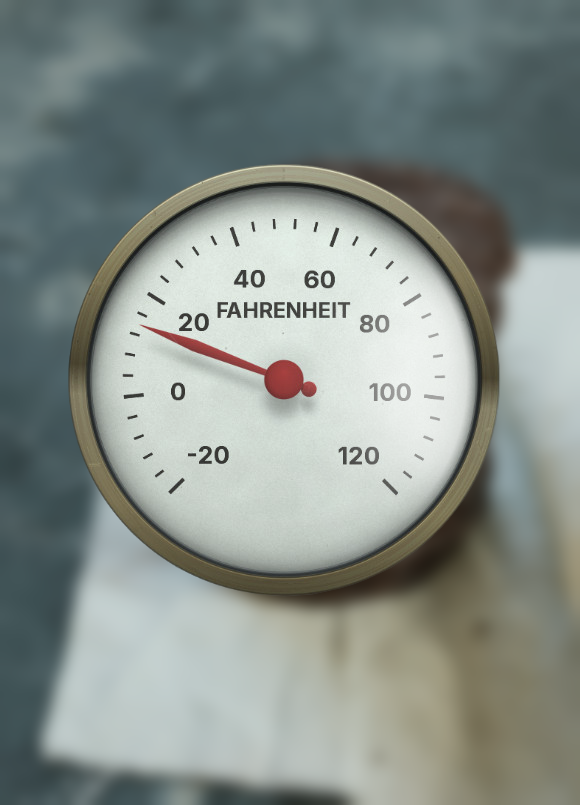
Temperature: 14; °F
